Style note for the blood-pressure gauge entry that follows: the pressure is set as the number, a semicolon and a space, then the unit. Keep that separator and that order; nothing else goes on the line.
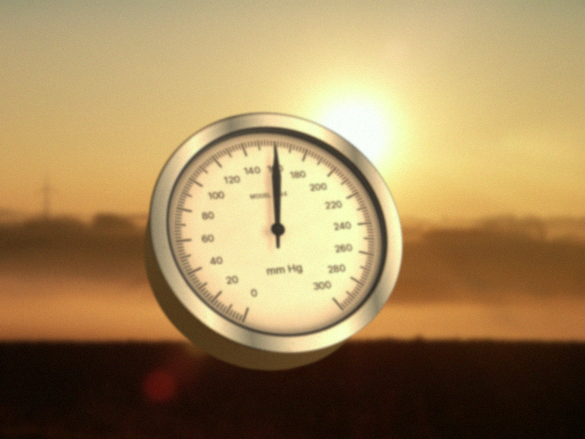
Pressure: 160; mmHg
